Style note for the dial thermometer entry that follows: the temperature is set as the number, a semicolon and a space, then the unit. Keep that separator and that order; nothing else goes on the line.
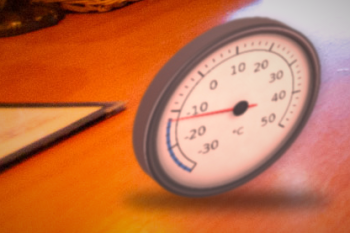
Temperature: -12; °C
